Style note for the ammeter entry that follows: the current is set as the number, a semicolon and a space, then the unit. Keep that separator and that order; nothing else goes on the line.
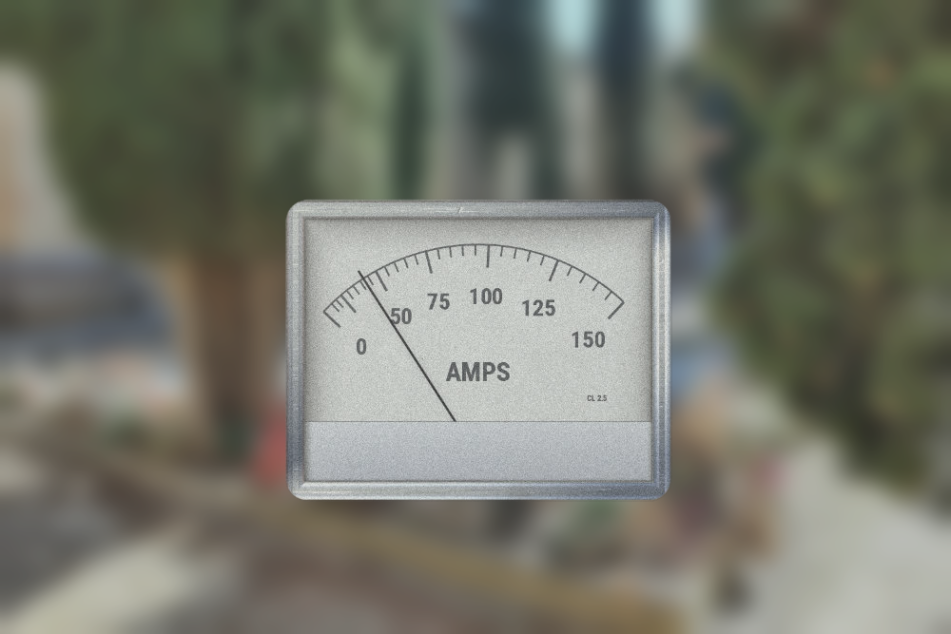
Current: 42.5; A
